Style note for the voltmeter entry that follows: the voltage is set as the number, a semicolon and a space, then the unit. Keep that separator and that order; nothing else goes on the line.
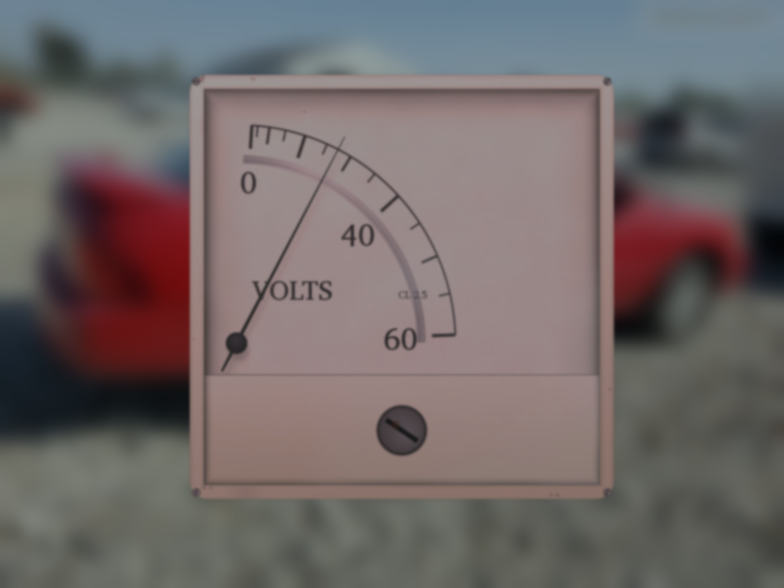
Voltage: 27.5; V
